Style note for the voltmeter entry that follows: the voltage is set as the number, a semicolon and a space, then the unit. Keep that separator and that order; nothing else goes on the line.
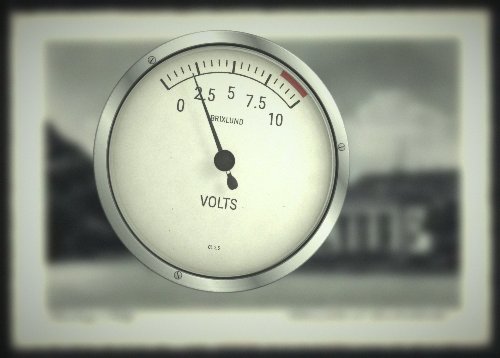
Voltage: 2; V
